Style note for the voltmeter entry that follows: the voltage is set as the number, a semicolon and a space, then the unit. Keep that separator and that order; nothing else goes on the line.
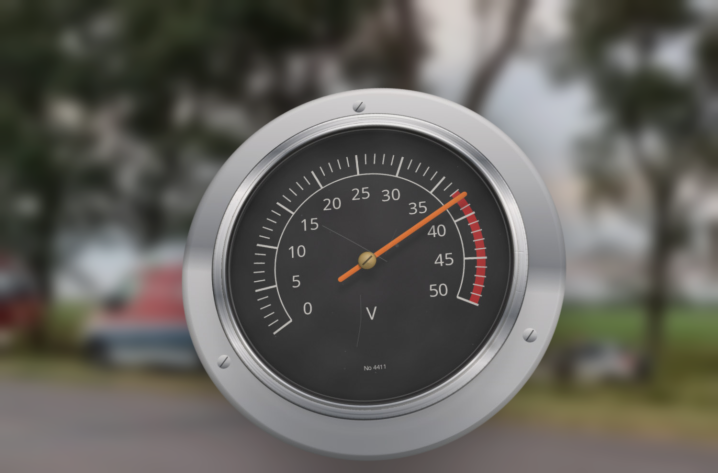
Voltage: 38; V
